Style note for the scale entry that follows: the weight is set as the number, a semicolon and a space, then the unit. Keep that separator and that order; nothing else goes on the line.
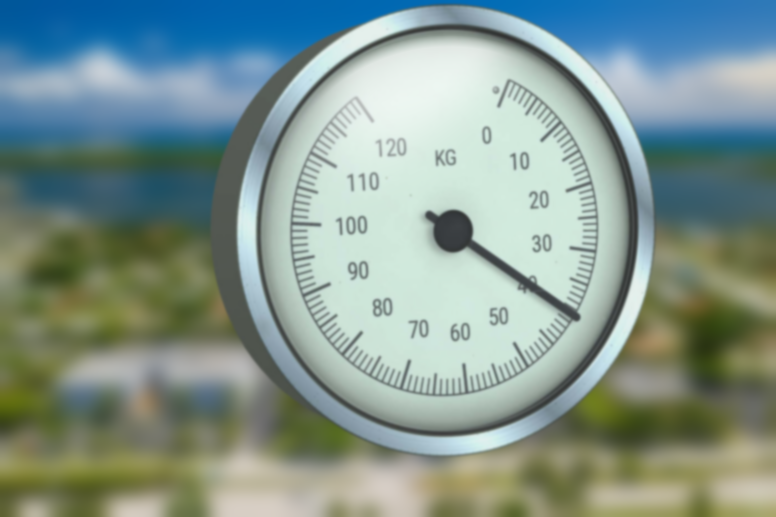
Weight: 40; kg
